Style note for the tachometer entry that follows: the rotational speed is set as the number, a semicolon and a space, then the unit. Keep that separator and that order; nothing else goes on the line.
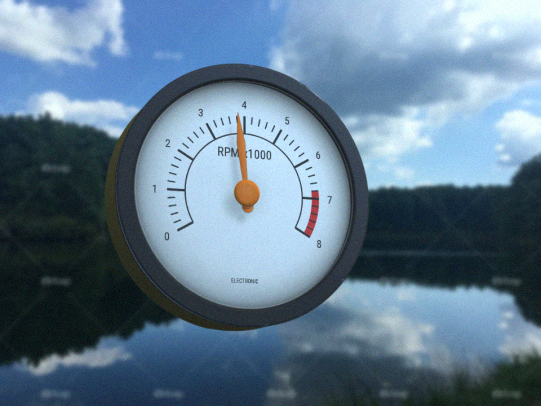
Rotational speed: 3800; rpm
